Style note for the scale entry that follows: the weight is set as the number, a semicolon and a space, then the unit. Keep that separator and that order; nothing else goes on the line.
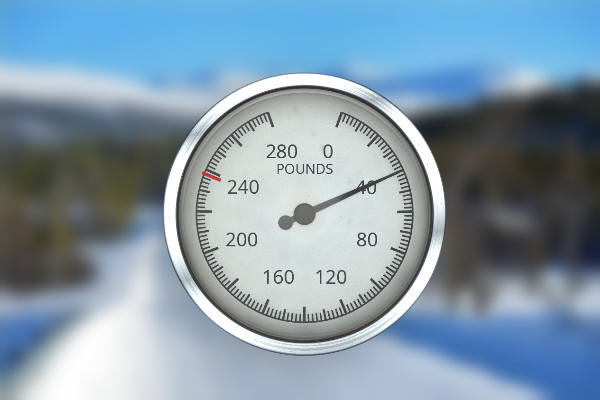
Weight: 40; lb
